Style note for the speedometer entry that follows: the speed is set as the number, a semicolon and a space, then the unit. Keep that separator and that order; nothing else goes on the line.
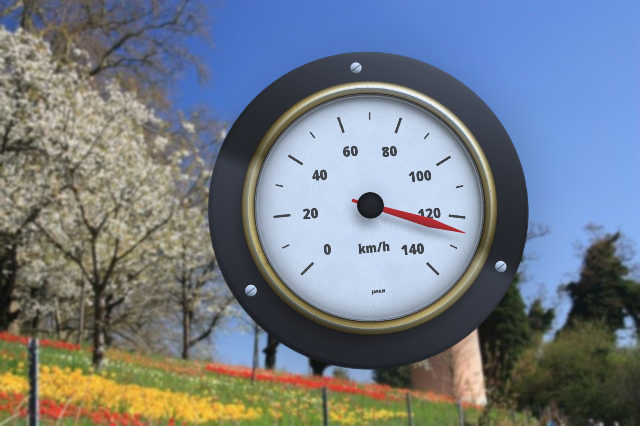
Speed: 125; km/h
